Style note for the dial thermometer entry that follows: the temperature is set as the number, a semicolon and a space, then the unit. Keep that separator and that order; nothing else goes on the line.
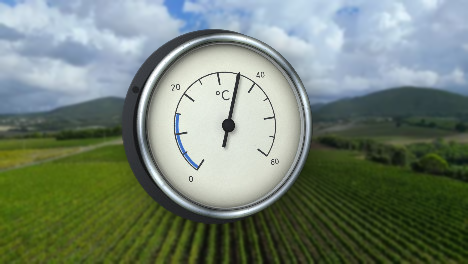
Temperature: 35; °C
